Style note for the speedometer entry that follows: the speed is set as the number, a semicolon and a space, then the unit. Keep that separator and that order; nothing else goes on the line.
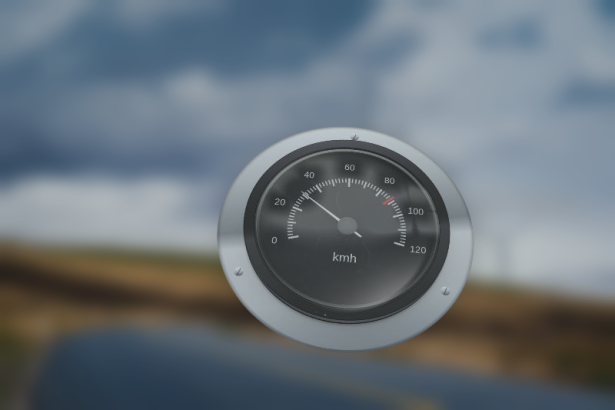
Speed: 30; km/h
